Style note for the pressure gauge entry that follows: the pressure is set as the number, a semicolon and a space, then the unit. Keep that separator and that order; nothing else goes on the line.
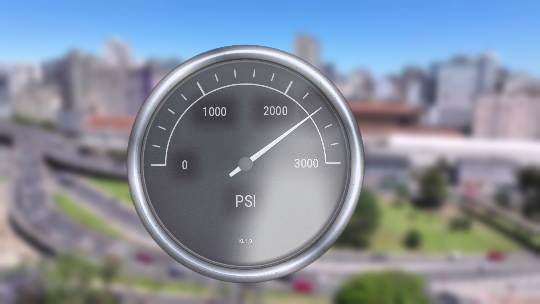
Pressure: 2400; psi
